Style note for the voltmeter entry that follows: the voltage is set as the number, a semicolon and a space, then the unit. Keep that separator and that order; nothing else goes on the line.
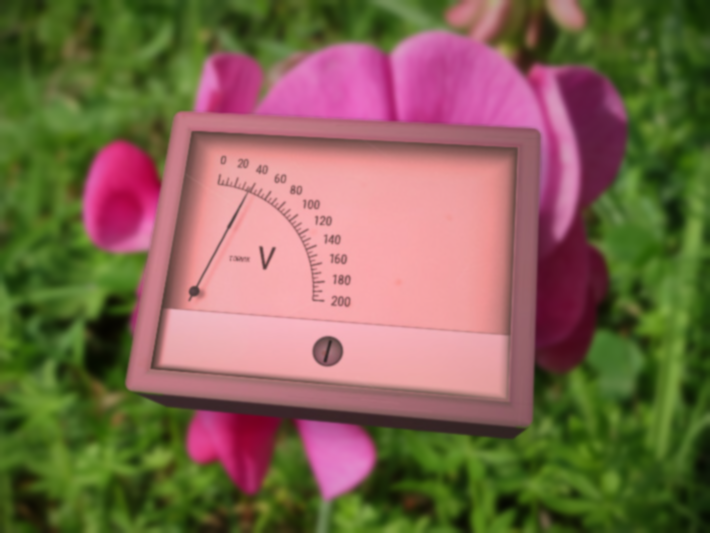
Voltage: 40; V
